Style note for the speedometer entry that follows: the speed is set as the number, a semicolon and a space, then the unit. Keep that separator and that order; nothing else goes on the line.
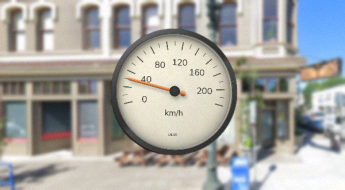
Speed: 30; km/h
